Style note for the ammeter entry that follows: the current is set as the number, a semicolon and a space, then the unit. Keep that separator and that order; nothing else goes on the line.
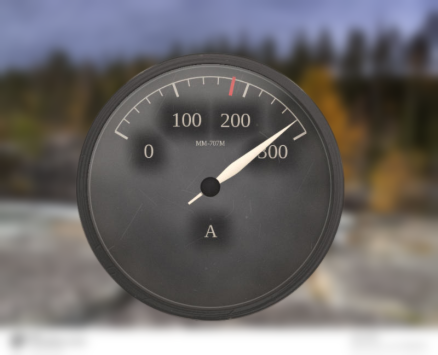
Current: 280; A
